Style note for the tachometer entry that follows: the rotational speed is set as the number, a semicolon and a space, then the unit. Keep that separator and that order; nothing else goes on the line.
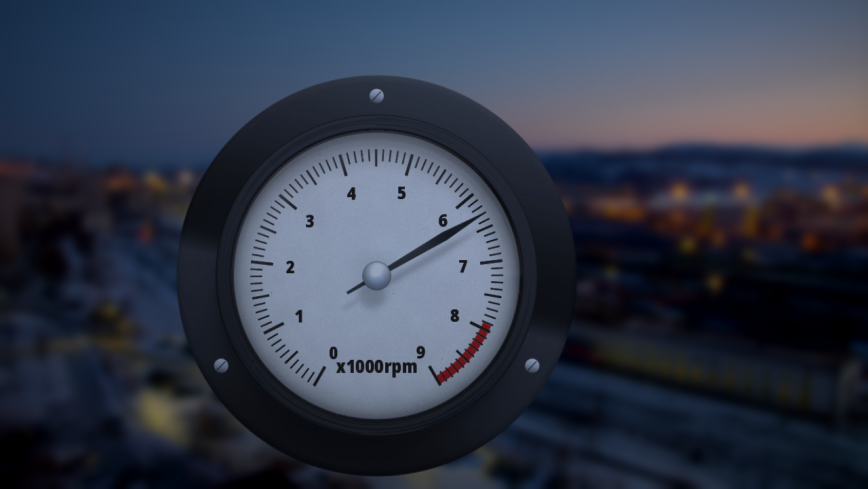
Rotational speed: 6300; rpm
